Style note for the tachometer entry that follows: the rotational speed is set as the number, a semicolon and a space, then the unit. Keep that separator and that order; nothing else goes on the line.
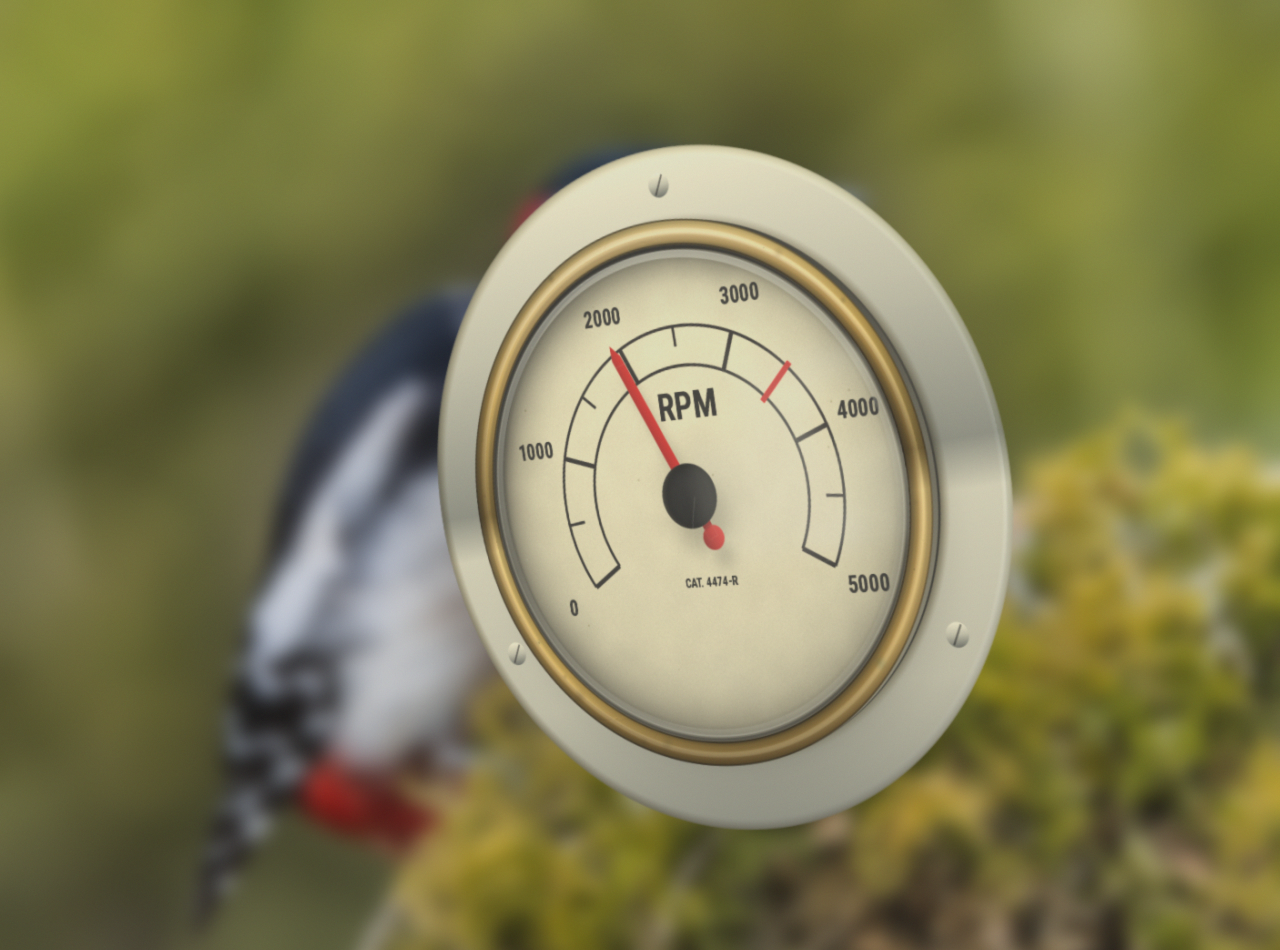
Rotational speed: 2000; rpm
